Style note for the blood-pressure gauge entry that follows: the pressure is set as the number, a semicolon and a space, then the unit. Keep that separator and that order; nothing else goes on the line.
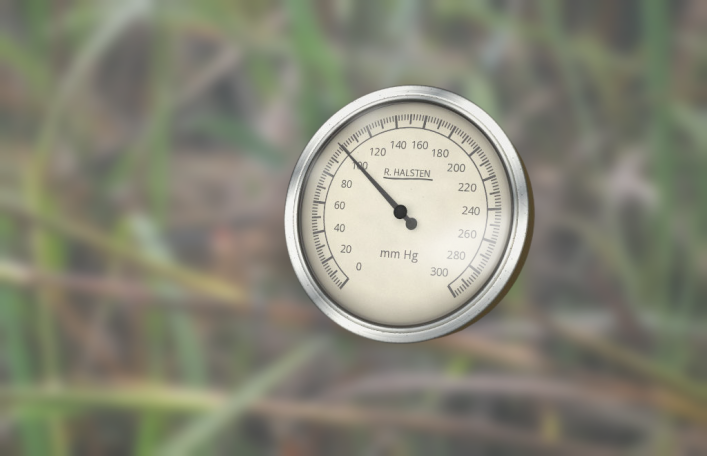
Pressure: 100; mmHg
